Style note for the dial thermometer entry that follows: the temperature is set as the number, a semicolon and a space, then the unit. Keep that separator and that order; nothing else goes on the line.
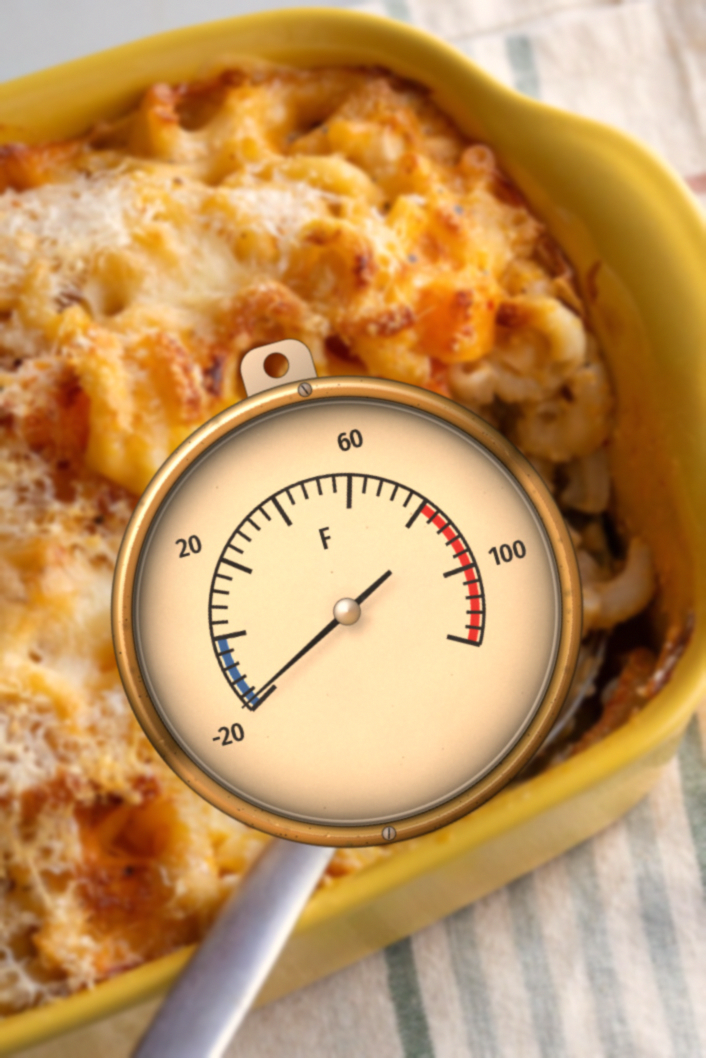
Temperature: -18; °F
